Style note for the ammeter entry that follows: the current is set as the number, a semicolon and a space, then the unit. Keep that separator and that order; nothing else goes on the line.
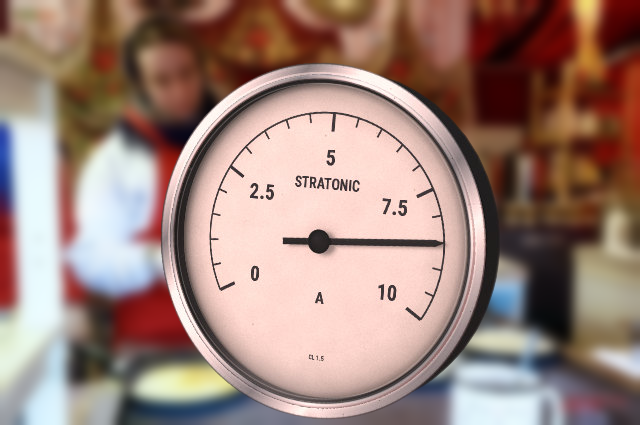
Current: 8.5; A
